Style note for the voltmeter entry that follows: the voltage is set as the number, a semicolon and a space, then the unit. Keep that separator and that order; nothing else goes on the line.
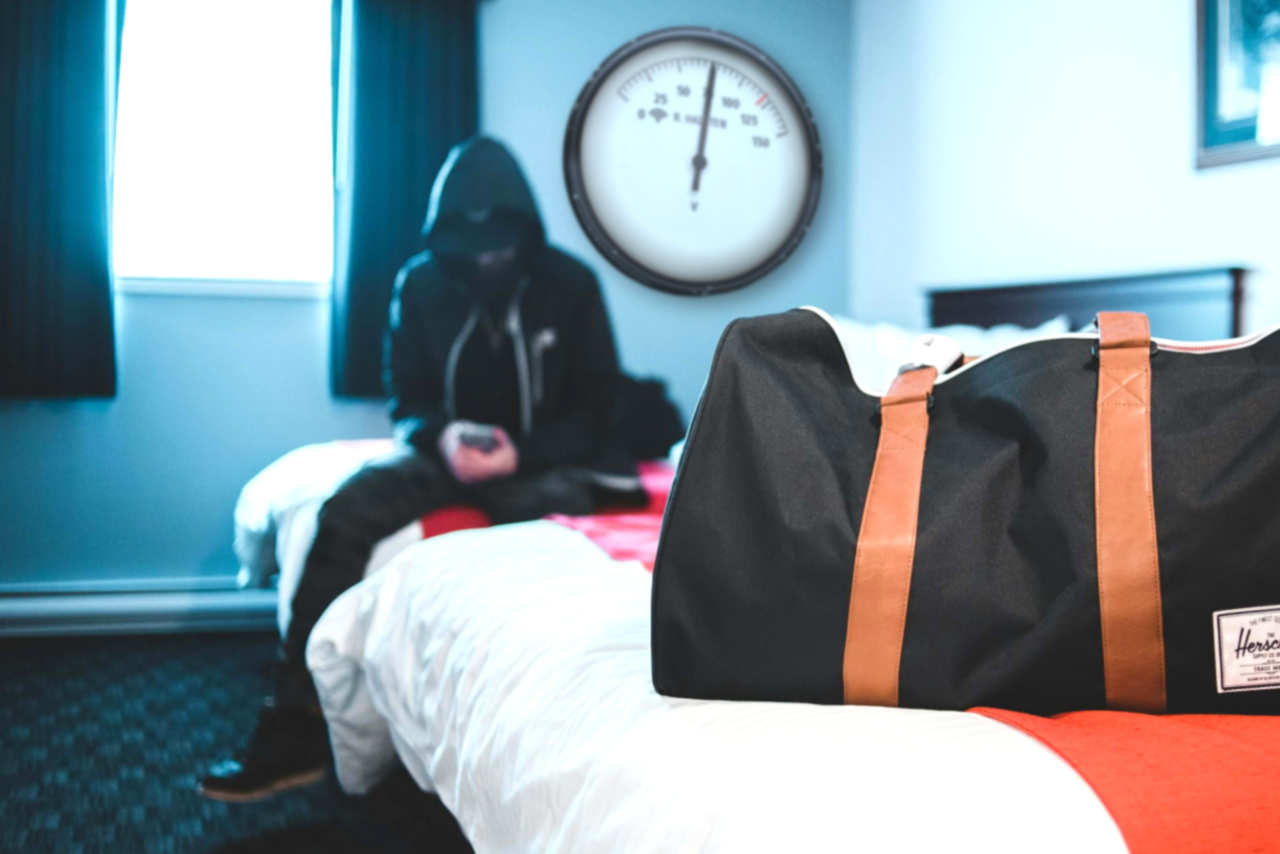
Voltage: 75; V
